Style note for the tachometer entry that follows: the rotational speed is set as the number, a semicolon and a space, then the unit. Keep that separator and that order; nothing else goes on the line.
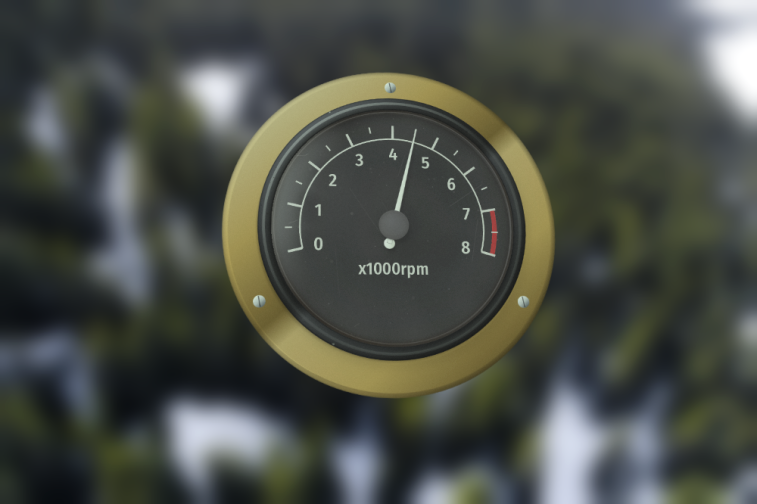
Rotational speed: 4500; rpm
